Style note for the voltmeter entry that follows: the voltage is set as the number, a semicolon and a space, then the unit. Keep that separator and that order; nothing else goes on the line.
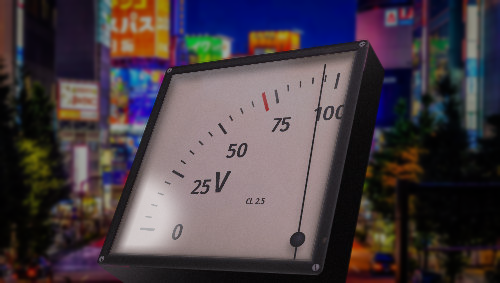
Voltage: 95; V
